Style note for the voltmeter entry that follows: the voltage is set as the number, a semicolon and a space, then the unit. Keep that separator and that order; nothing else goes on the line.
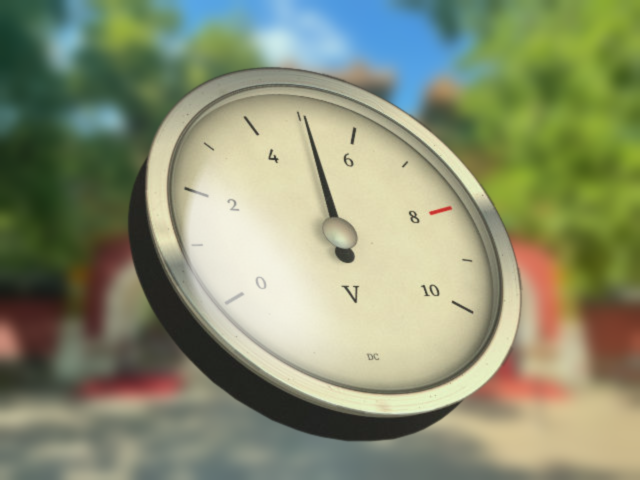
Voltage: 5; V
